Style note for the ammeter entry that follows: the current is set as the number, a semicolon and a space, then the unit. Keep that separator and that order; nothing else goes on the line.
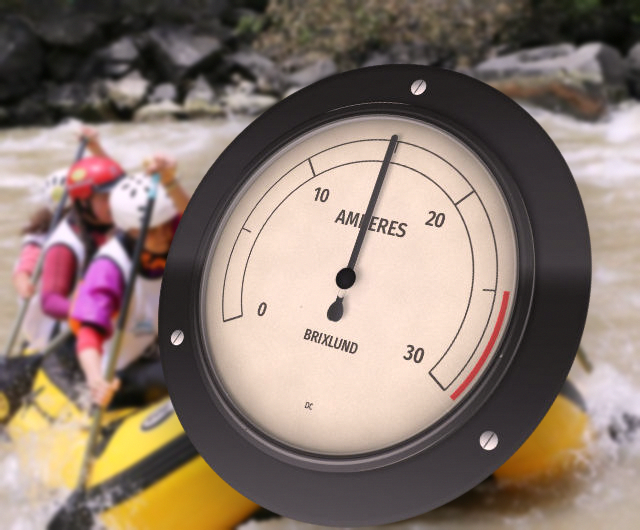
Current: 15; A
